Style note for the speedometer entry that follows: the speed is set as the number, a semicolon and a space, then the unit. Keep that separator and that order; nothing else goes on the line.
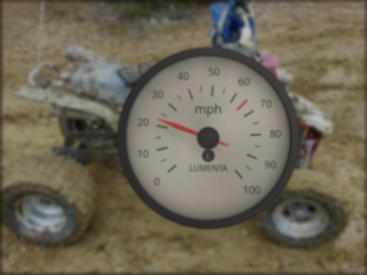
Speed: 22.5; mph
